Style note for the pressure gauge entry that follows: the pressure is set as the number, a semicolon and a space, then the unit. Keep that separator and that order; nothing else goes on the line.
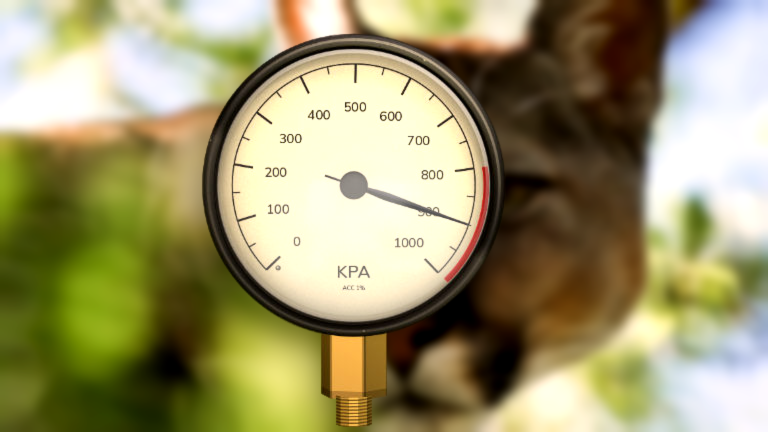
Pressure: 900; kPa
